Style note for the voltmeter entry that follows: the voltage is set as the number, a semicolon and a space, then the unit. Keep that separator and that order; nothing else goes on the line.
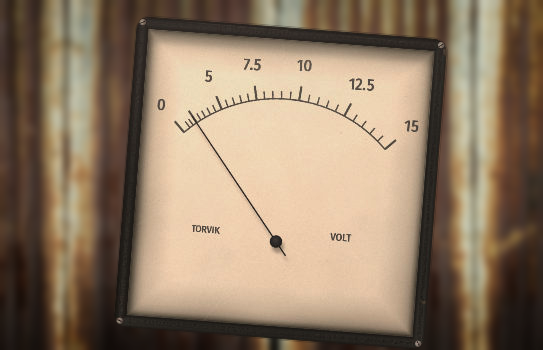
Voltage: 2.5; V
